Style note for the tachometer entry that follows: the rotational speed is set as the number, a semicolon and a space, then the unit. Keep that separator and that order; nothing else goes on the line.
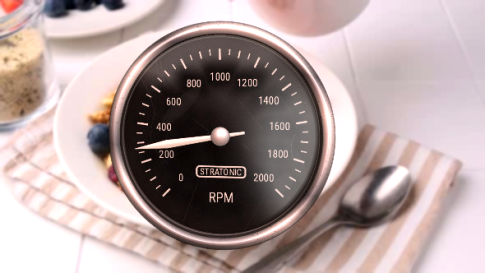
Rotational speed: 275; rpm
